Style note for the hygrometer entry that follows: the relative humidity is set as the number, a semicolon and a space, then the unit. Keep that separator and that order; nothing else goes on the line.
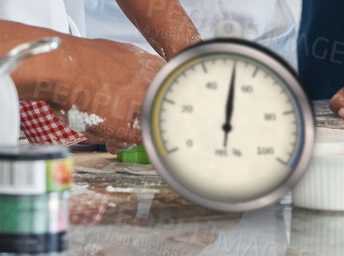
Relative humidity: 52; %
